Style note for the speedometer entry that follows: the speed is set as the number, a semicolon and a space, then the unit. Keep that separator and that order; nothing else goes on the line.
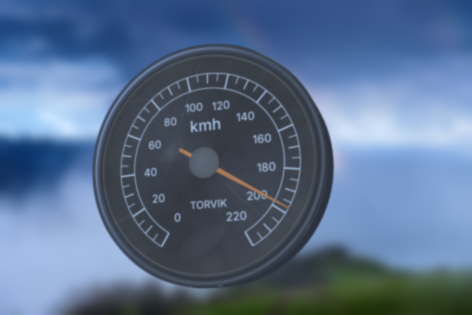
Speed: 197.5; km/h
